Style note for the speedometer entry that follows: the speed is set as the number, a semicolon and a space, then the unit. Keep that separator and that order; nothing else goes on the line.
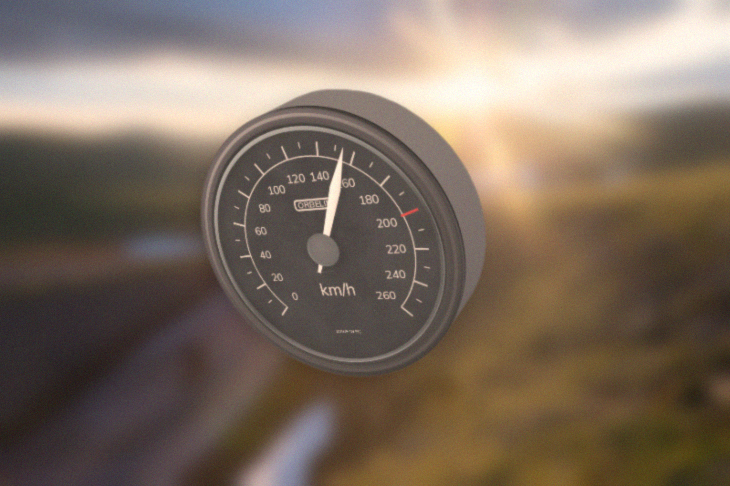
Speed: 155; km/h
